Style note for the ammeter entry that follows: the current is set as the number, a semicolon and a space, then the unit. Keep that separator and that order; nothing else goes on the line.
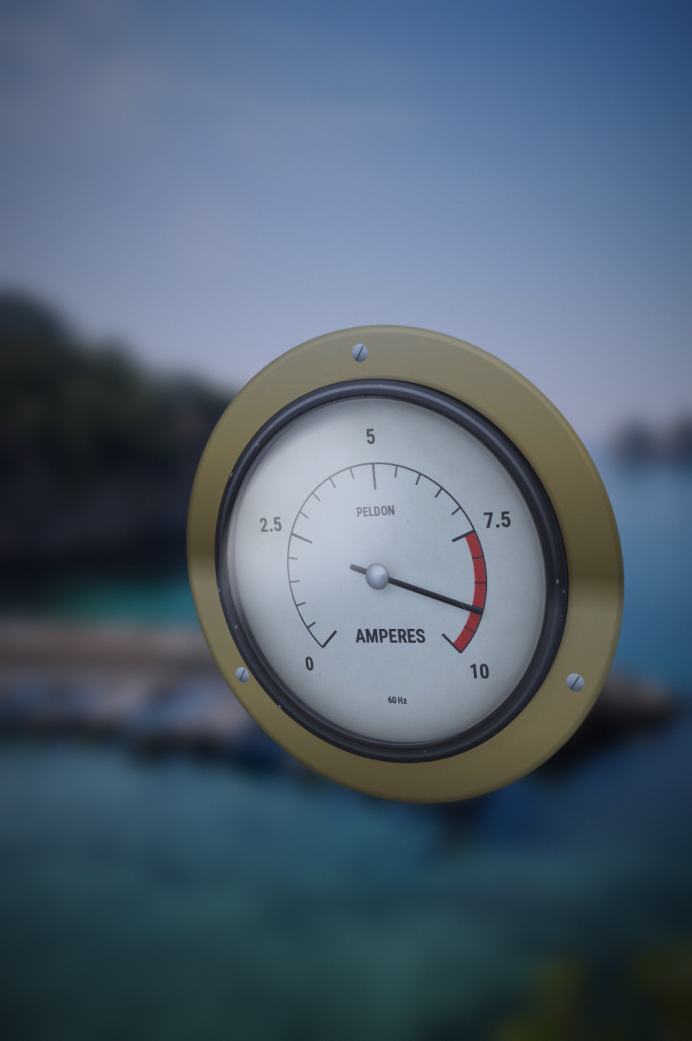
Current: 9; A
